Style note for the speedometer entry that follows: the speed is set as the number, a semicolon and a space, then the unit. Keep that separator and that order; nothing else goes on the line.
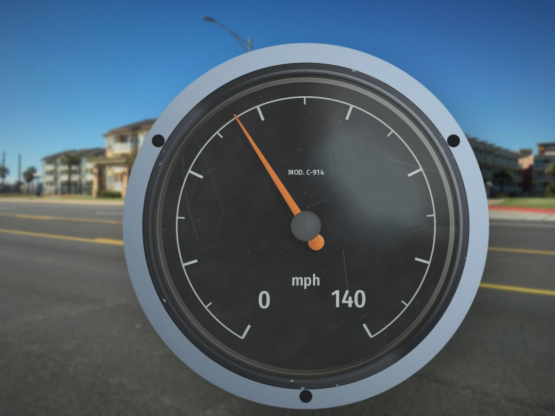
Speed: 55; mph
